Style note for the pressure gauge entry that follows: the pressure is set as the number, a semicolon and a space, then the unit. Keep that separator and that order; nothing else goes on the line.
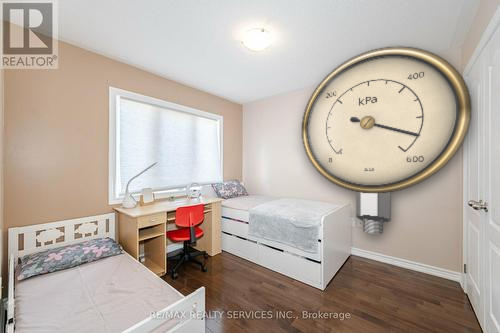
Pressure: 550; kPa
